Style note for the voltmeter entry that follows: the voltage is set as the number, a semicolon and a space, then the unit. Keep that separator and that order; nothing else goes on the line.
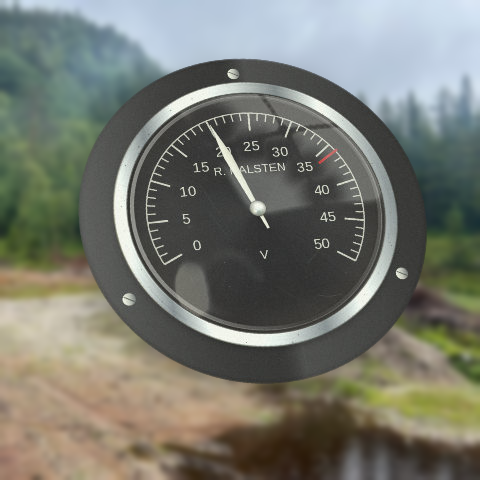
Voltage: 20; V
